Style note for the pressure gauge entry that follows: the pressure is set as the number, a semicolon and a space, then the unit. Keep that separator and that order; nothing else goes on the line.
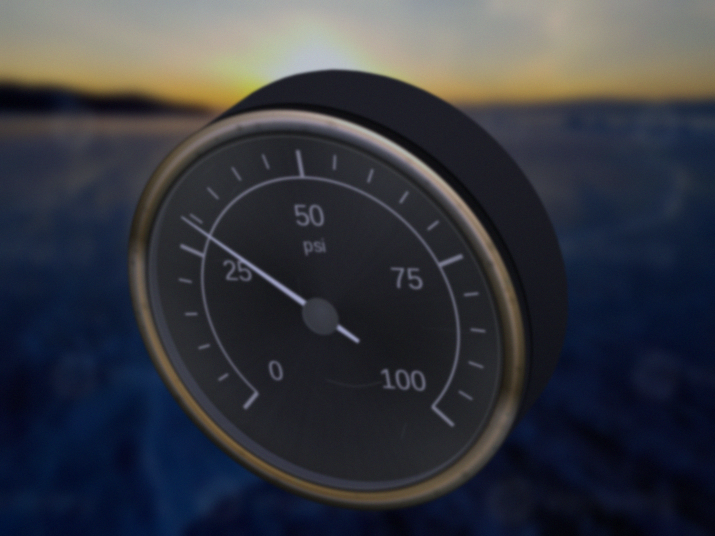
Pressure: 30; psi
